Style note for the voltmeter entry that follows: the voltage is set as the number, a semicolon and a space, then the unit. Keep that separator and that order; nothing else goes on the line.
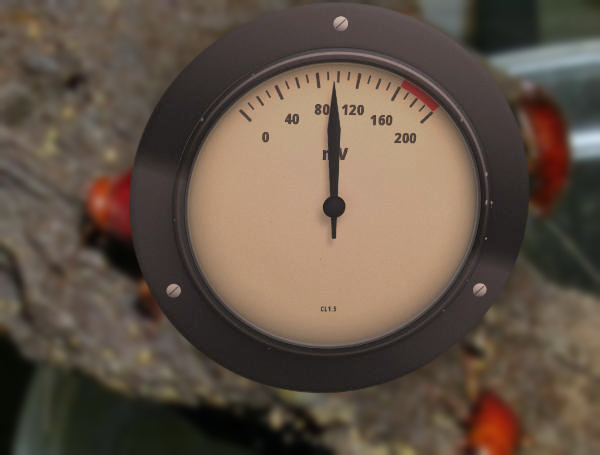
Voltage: 95; mV
